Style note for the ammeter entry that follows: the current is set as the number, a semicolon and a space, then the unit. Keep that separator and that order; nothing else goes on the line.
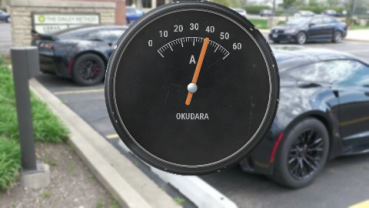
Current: 40; A
